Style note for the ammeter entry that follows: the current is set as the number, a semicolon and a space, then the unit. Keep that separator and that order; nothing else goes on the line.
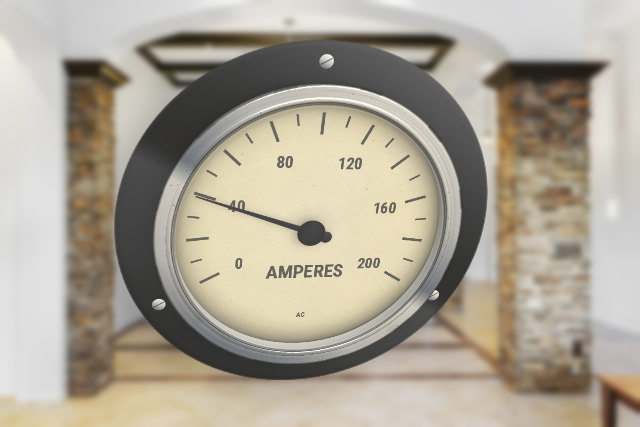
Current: 40; A
